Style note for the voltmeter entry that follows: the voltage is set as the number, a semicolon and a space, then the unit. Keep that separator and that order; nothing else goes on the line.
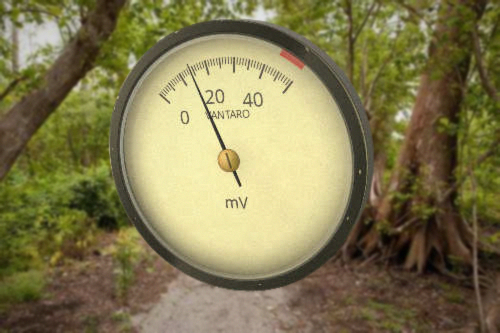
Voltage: 15; mV
